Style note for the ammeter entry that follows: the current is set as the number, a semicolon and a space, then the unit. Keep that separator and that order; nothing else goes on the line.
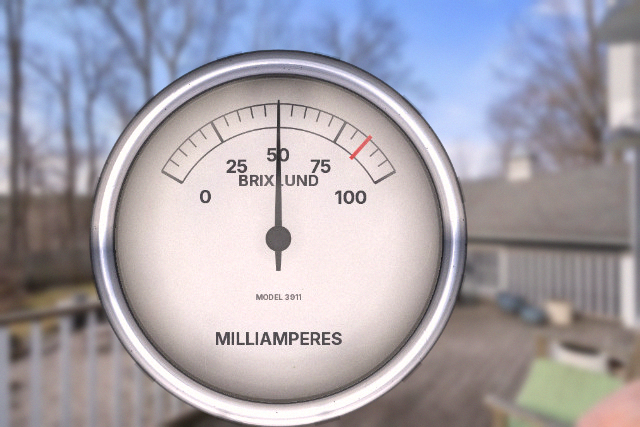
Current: 50; mA
